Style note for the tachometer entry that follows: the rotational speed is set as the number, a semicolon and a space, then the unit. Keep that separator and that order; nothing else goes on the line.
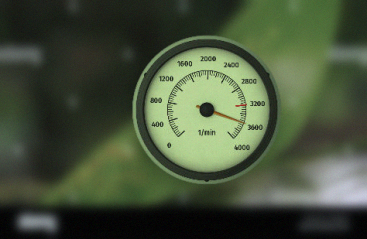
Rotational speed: 3600; rpm
